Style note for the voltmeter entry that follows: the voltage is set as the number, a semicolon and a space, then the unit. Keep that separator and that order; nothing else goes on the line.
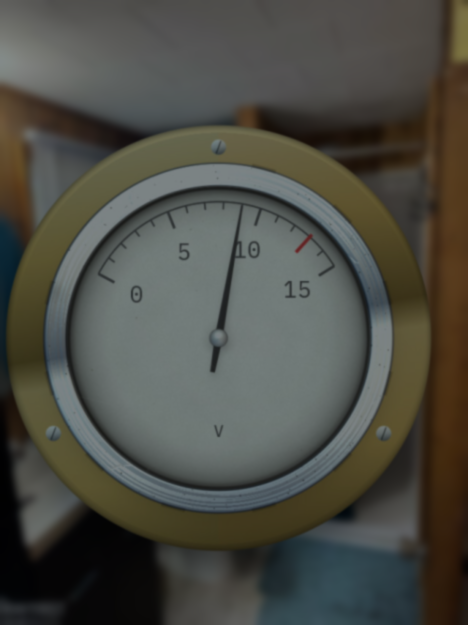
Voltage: 9; V
